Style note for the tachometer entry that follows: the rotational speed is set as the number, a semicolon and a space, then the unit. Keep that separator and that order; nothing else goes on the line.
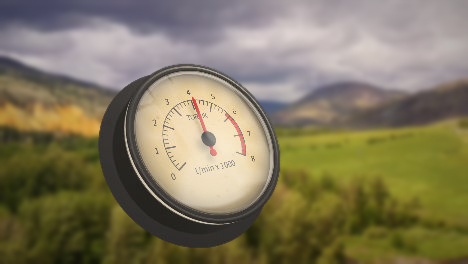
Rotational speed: 4000; rpm
